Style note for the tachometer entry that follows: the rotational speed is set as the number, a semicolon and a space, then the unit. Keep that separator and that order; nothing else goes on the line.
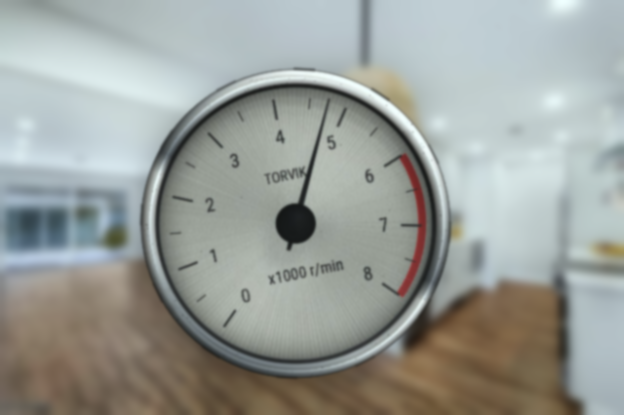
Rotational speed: 4750; rpm
